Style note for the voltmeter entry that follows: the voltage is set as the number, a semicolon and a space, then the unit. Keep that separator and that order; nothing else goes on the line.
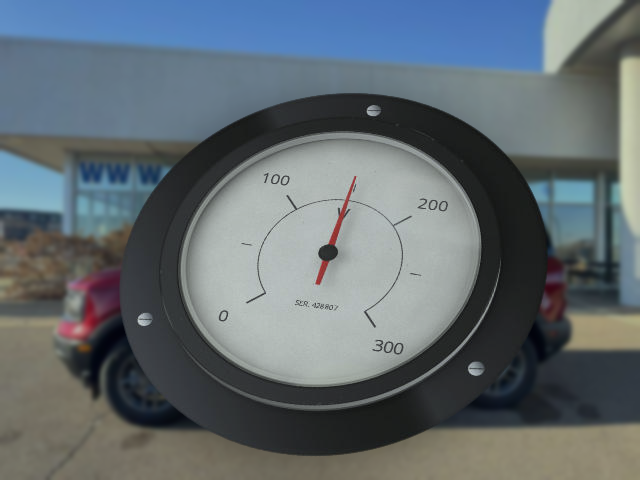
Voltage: 150; V
